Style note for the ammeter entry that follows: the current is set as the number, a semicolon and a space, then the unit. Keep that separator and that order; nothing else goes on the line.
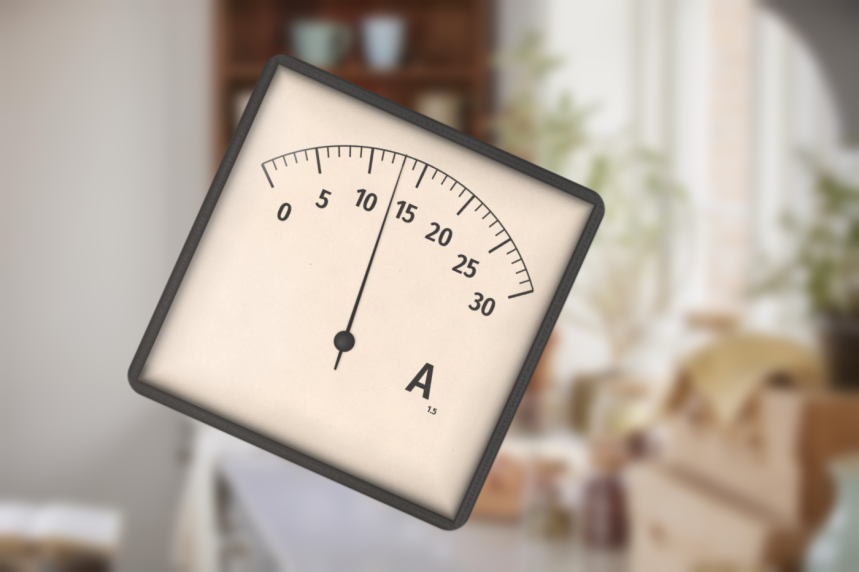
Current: 13; A
